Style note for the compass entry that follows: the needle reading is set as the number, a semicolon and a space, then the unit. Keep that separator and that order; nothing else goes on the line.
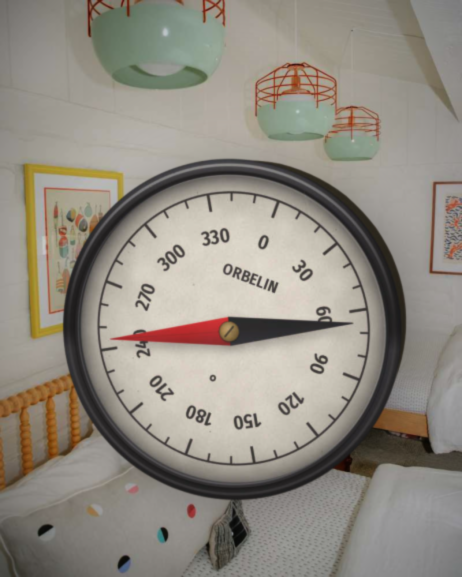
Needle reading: 245; °
